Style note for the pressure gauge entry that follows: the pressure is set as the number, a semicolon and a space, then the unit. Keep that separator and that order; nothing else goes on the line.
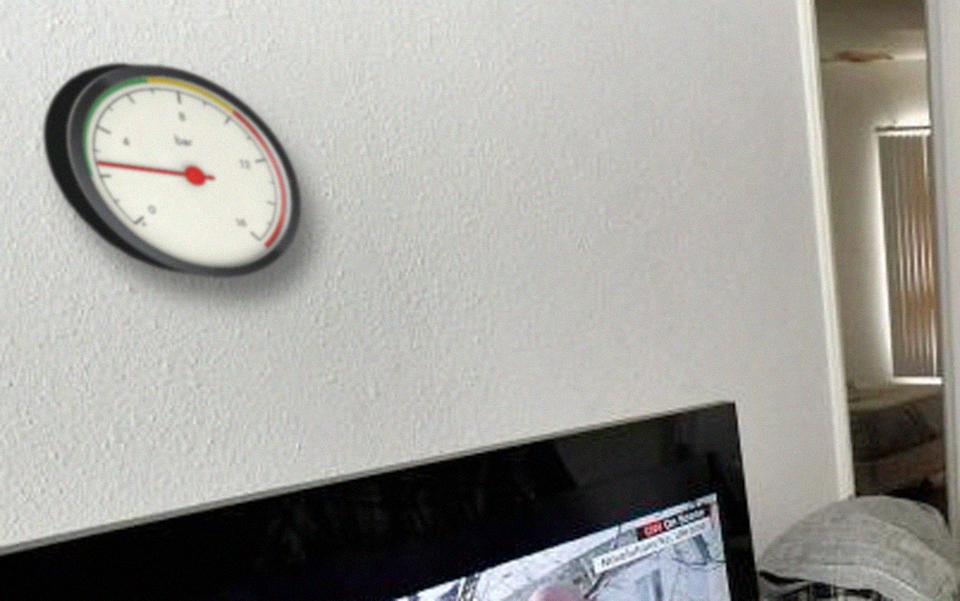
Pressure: 2.5; bar
